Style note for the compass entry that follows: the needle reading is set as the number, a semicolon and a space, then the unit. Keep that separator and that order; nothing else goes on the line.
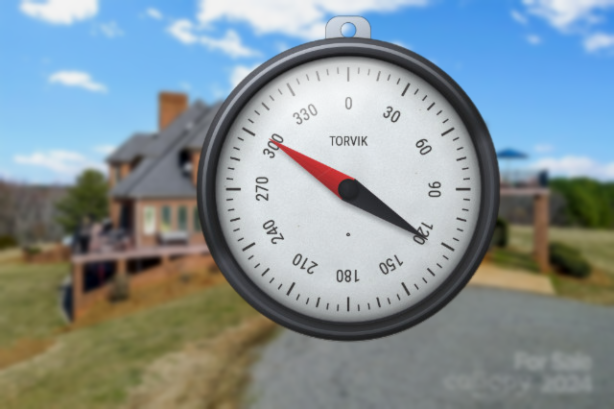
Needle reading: 302.5; °
